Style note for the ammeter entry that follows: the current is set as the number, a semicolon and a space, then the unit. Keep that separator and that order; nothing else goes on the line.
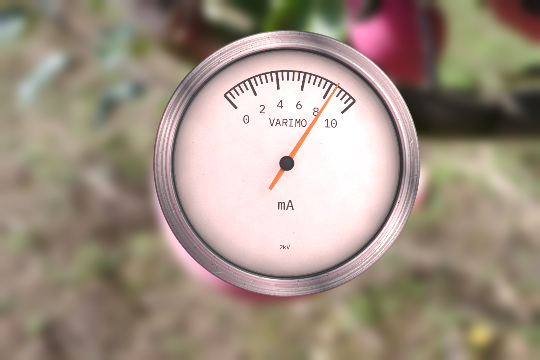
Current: 8.4; mA
